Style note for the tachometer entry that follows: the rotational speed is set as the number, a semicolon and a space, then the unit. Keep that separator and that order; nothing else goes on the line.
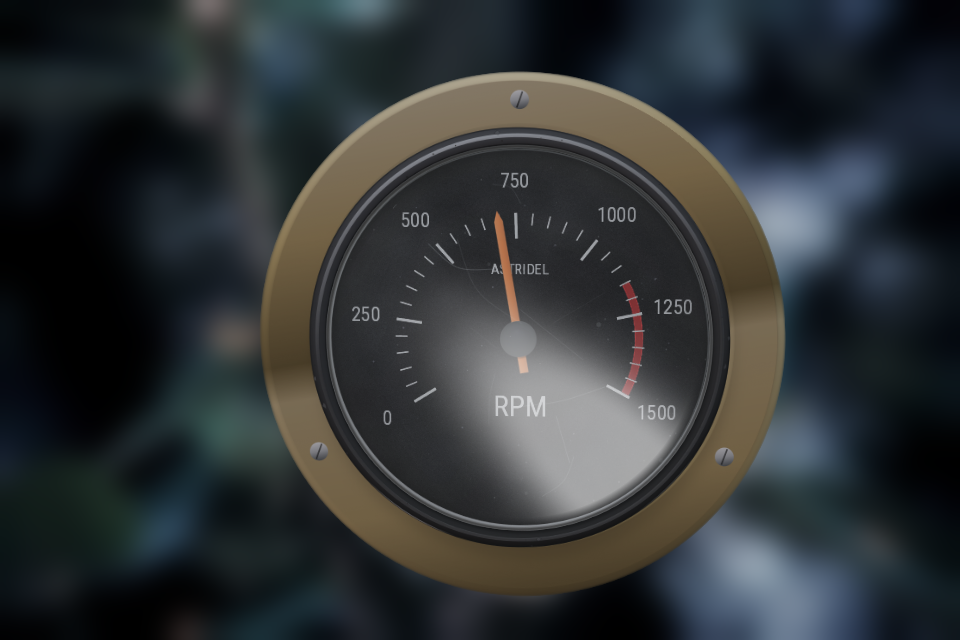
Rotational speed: 700; rpm
